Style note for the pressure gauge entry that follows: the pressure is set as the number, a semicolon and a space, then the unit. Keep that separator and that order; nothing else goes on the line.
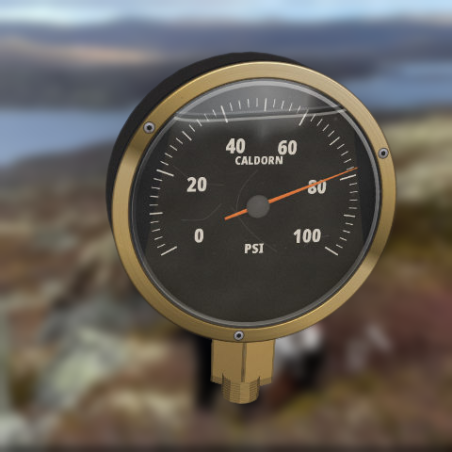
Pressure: 78; psi
